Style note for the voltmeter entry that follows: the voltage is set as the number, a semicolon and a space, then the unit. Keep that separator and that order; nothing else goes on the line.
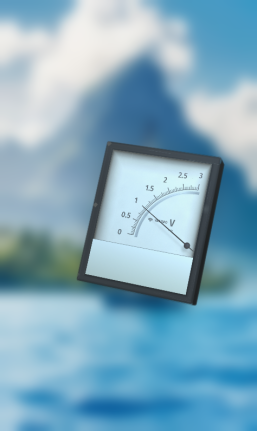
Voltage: 1; V
